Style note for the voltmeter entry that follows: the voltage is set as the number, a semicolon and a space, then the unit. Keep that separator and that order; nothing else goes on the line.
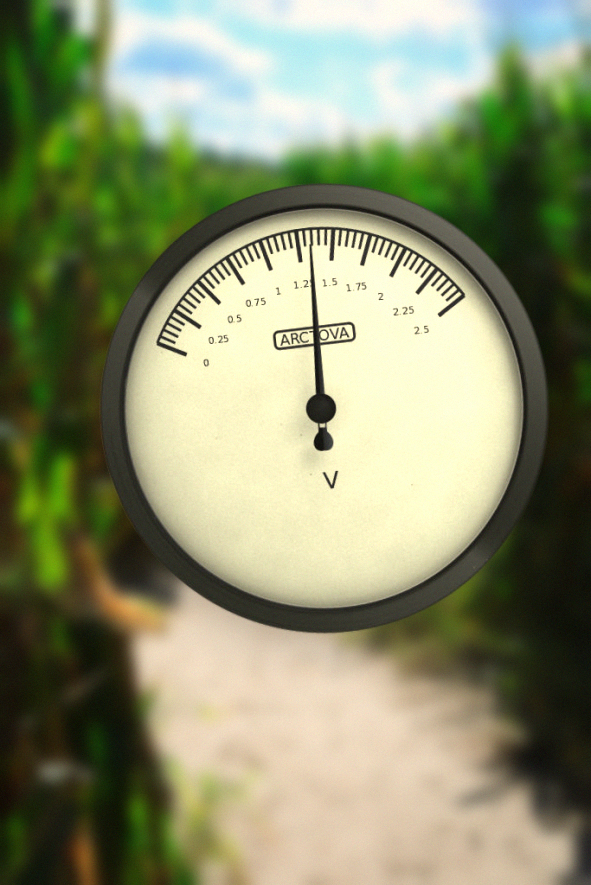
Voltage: 1.35; V
